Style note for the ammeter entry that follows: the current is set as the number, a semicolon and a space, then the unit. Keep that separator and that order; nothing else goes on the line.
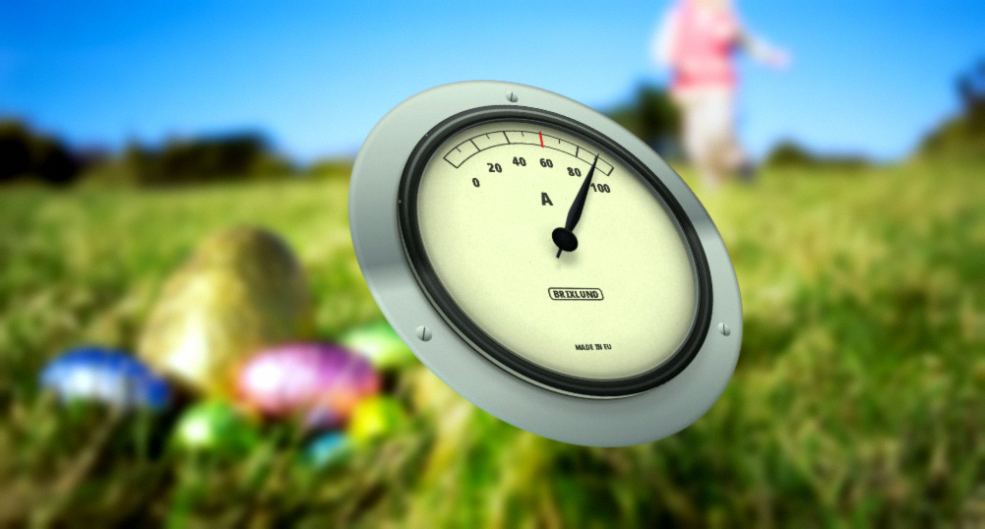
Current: 90; A
